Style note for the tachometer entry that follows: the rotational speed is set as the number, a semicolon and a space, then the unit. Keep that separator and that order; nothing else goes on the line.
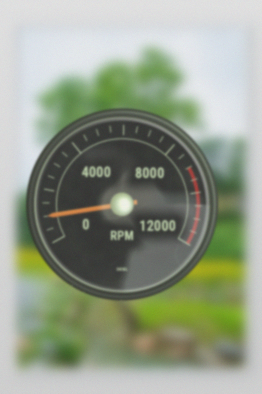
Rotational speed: 1000; rpm
